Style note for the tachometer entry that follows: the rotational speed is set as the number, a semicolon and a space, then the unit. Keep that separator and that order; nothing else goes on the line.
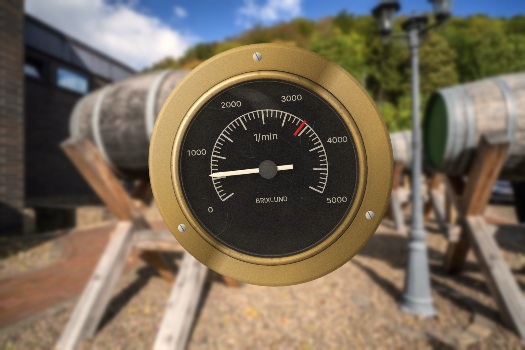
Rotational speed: 600; rpm
